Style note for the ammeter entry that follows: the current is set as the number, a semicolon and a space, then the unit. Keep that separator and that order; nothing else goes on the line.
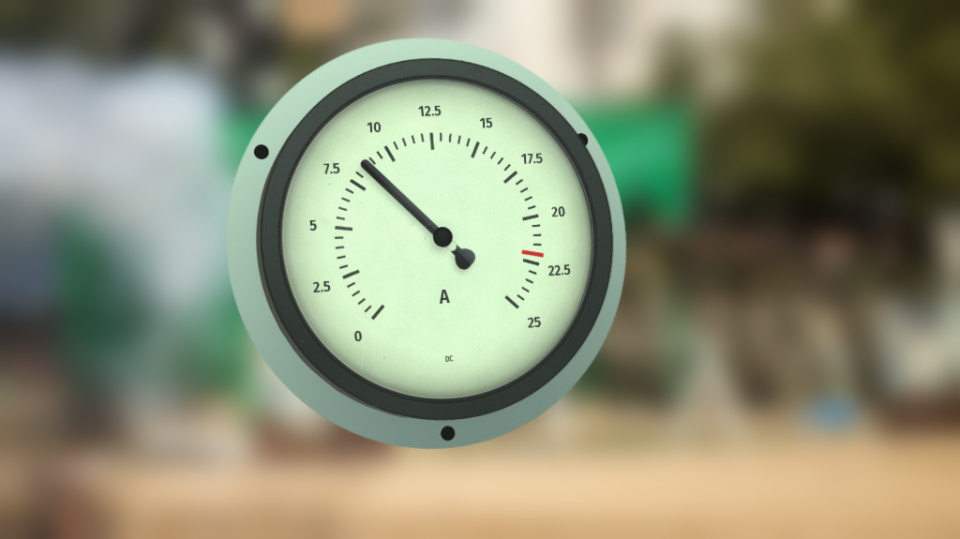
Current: 8.5; A
